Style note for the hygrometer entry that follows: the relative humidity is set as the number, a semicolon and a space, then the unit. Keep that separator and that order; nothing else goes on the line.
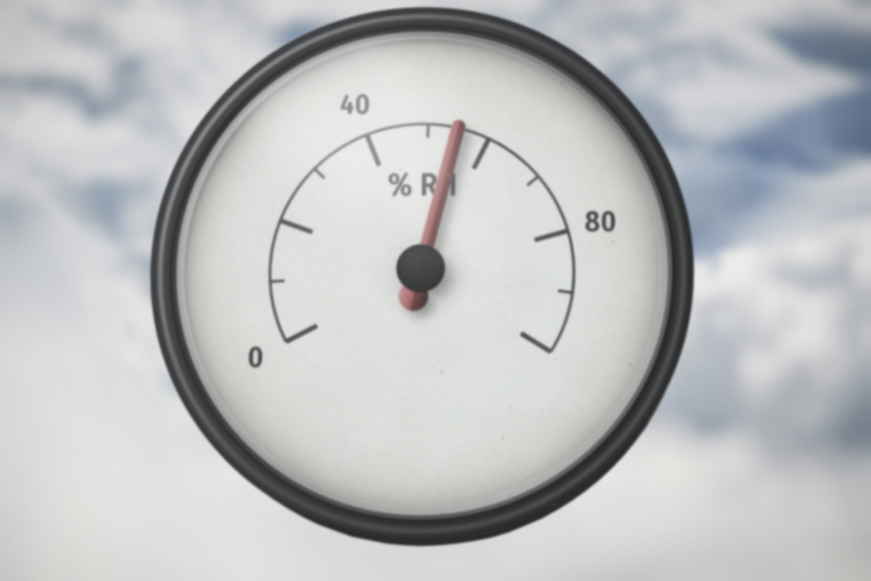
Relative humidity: 55; %
